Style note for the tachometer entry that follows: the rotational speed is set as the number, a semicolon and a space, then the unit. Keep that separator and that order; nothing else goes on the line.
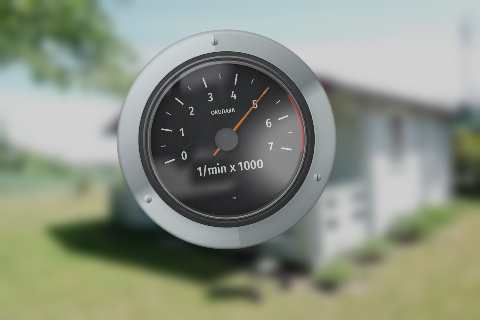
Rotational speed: 5000; rpm
